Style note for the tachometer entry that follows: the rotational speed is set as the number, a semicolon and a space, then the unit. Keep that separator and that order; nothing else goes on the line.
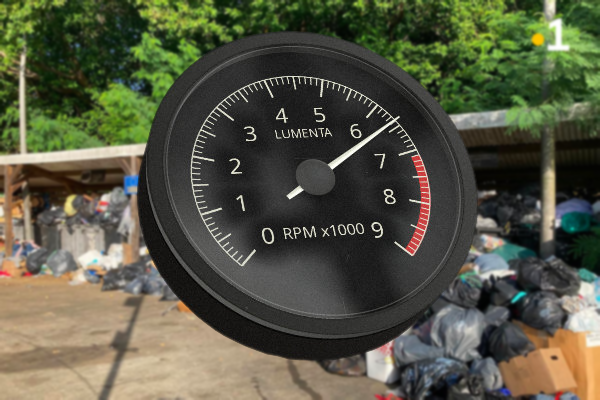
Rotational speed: 6400; rpm
